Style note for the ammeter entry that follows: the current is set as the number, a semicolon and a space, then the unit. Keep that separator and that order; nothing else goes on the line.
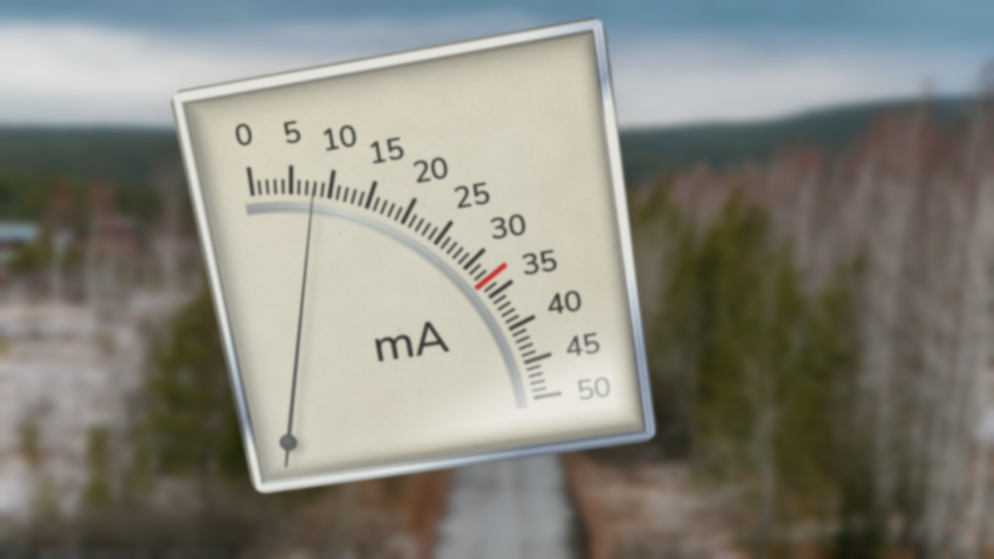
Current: 8; mA
